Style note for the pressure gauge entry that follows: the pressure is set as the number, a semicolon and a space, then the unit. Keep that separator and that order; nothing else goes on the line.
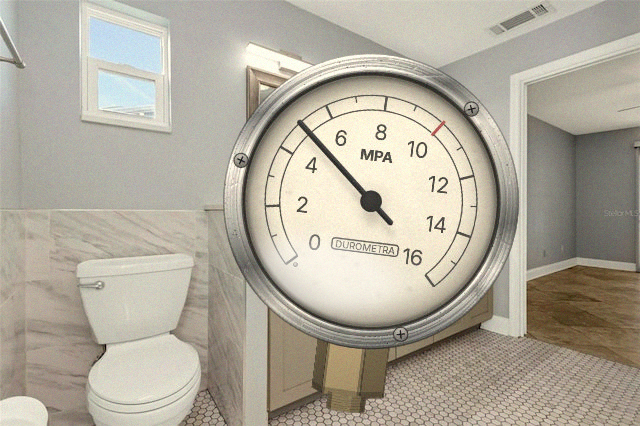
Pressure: 5; MPa
